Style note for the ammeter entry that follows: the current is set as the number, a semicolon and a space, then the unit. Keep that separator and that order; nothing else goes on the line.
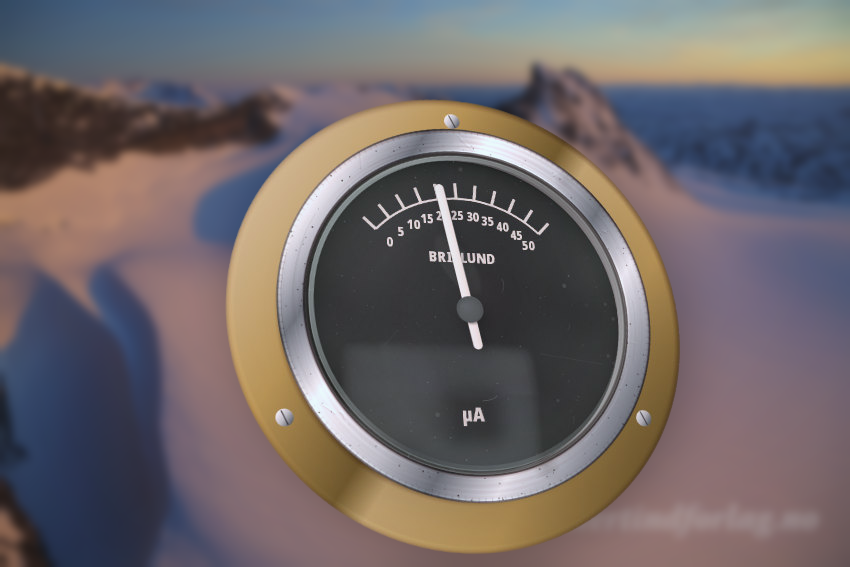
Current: 20; µA
